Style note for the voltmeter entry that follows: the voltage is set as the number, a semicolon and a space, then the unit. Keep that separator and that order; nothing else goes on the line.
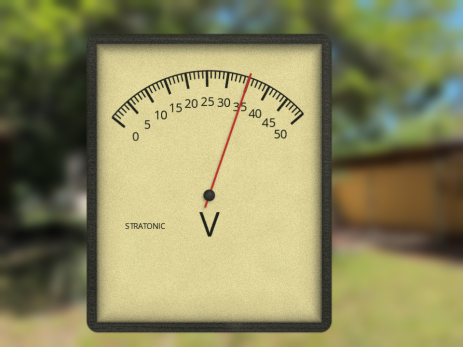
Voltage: 35; V
